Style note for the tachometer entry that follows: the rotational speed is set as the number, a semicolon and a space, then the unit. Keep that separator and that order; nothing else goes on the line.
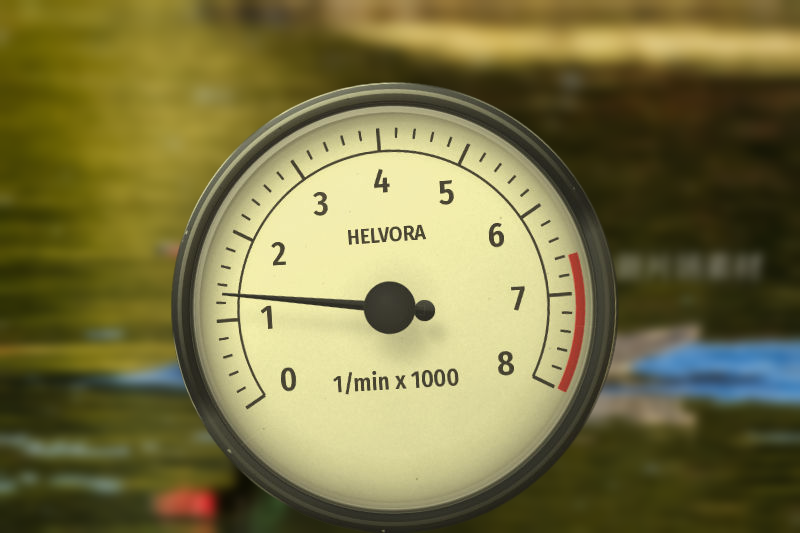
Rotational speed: 1300; rpm
